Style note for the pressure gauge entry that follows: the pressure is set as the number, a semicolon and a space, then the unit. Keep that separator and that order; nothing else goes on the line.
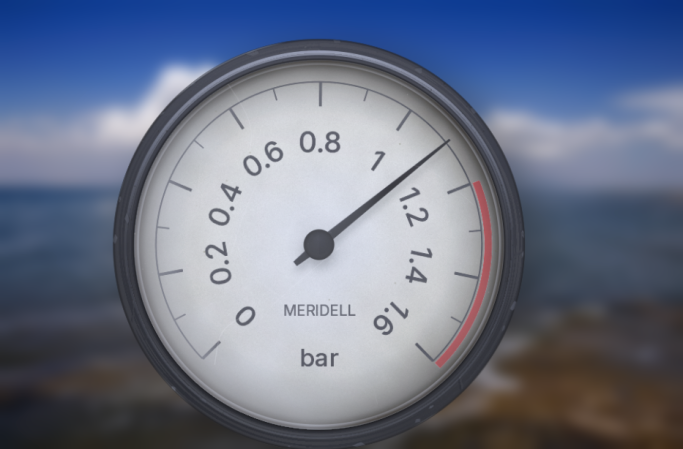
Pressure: 1.1; bar
